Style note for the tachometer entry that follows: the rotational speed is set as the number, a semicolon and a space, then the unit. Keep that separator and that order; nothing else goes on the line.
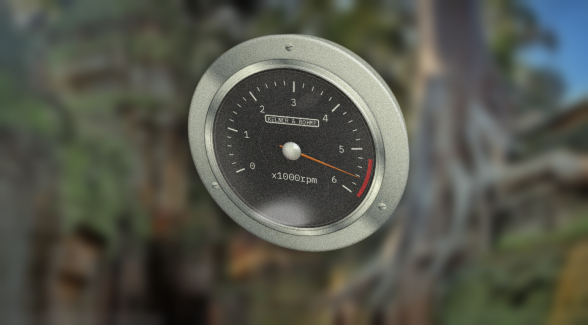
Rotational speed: 5600; rpm
